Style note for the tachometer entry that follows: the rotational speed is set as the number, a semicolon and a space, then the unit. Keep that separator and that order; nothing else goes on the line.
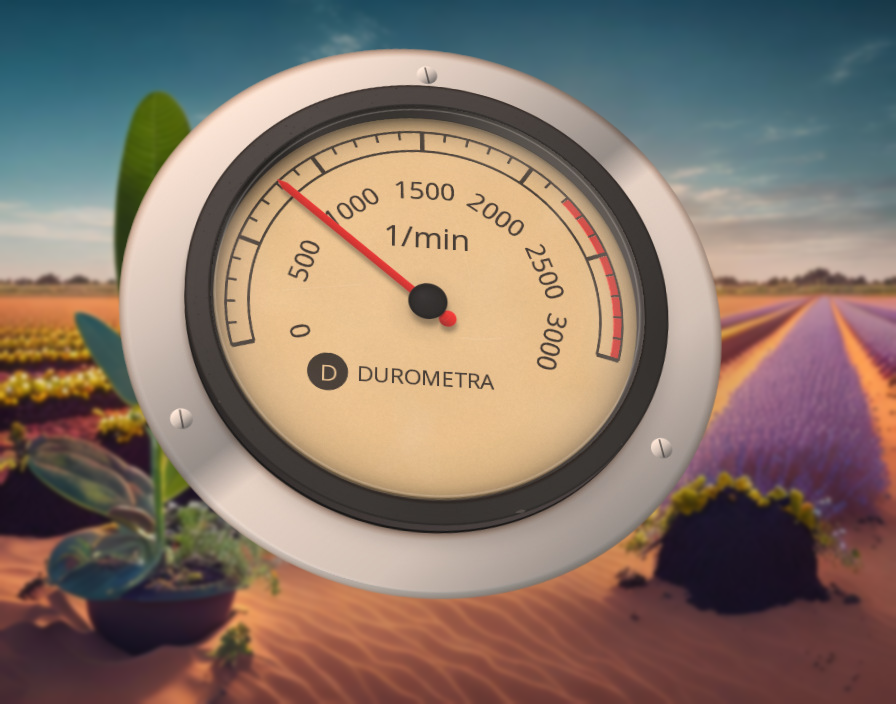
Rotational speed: 800; rpm
